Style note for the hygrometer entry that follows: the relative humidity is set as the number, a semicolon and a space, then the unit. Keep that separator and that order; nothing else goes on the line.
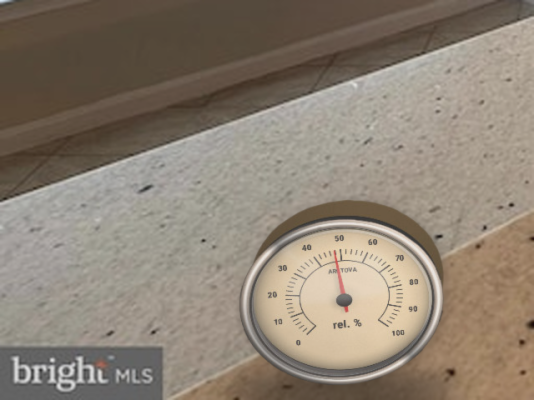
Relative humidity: 48; %
